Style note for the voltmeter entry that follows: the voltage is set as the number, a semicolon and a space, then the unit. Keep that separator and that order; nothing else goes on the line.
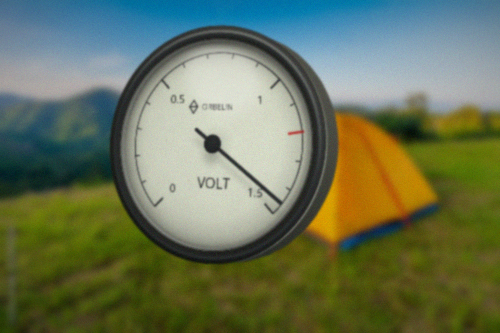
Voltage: 1.45; V
